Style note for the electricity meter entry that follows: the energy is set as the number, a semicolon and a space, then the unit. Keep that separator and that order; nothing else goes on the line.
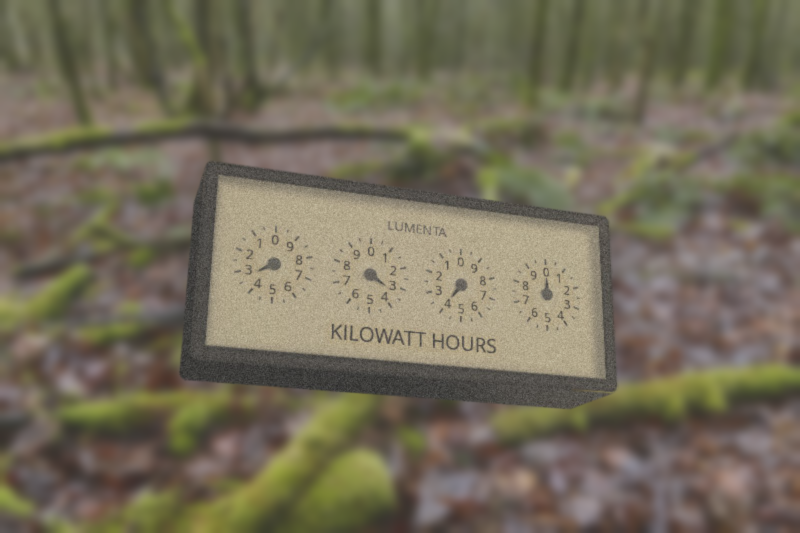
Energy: 3340; kWh
